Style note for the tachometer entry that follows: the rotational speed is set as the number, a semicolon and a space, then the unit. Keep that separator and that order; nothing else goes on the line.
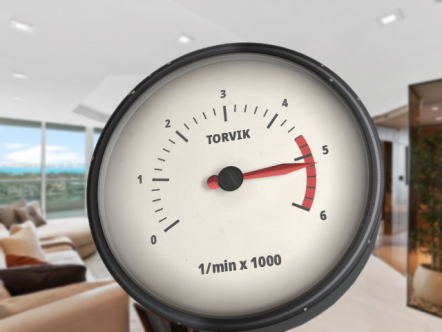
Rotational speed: 5200; rpm
